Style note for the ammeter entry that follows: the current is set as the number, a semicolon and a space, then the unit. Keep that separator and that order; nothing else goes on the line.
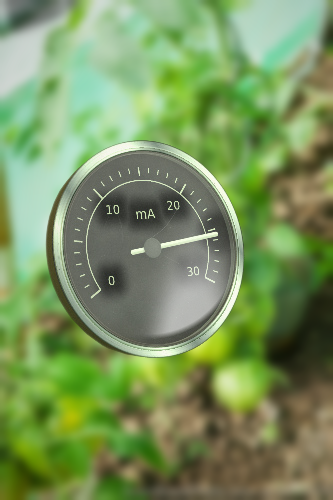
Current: 25.5; mA
